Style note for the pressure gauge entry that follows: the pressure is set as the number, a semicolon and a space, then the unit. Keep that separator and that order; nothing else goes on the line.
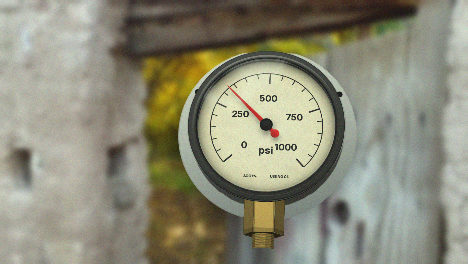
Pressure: 325; psi
